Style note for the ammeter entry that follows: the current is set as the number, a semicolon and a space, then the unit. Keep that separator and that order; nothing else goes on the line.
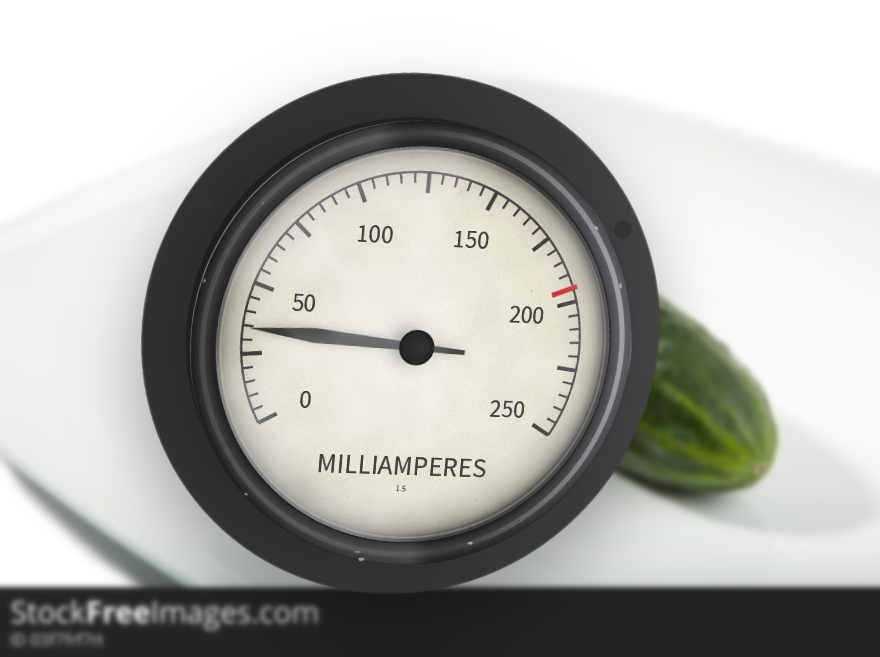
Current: 35; mA
